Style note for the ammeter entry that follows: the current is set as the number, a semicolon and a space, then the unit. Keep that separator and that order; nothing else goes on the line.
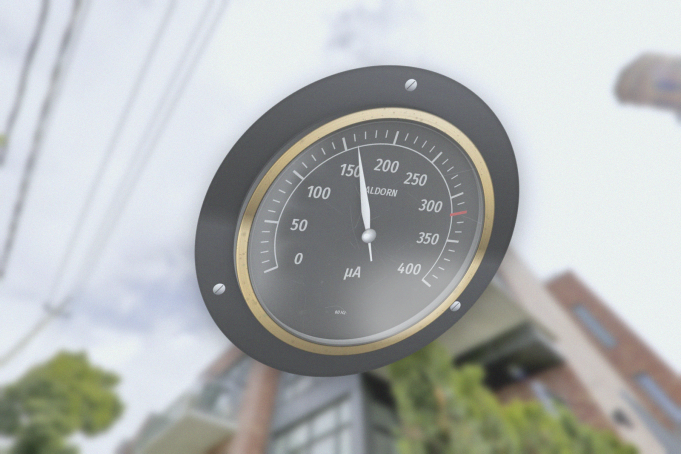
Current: 160; µA
